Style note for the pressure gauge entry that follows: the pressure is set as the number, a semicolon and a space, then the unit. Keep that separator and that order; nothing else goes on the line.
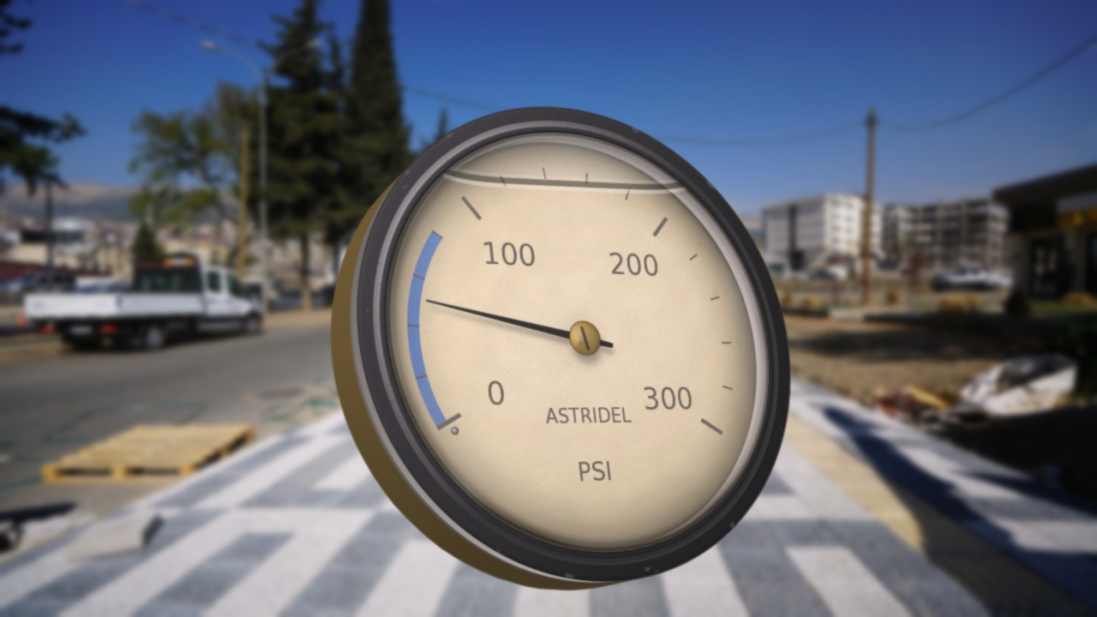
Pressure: 50; psi
